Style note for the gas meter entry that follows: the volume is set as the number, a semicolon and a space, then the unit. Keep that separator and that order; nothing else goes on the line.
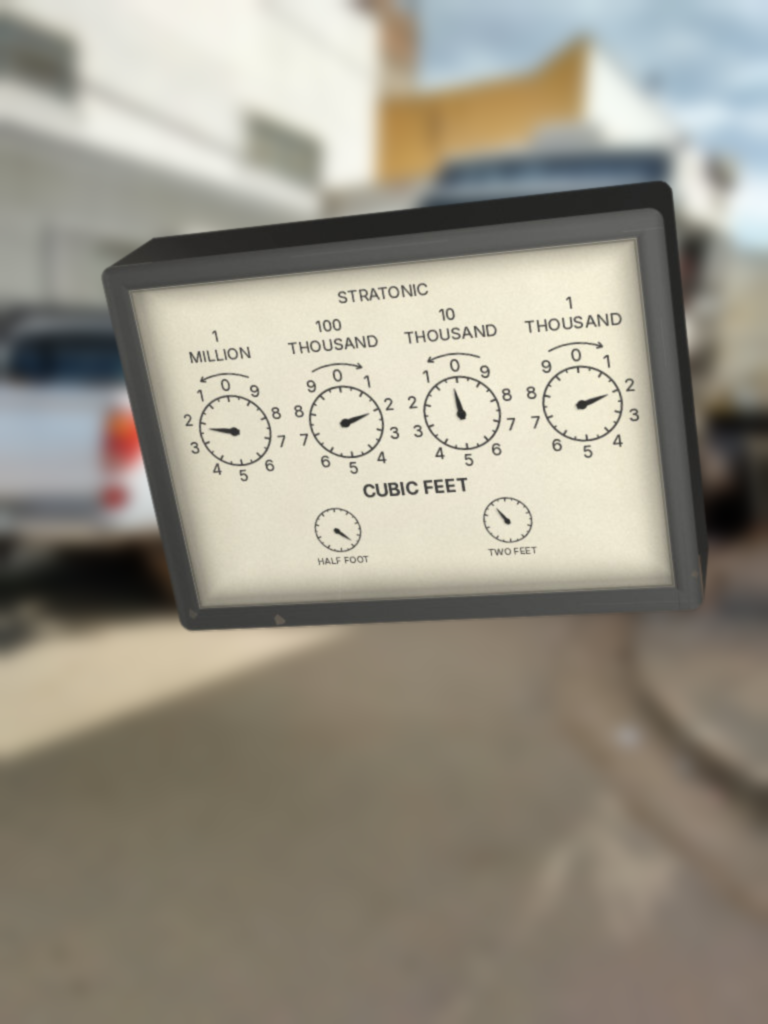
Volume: 220200; ft³
